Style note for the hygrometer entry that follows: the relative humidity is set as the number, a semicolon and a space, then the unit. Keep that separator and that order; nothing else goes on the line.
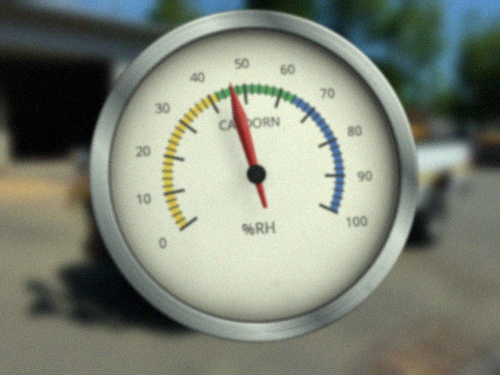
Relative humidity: 46; %
